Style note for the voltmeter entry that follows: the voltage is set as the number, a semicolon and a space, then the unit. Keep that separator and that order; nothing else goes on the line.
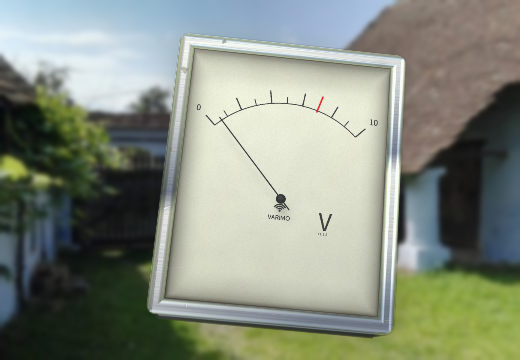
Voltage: 0.5; V
